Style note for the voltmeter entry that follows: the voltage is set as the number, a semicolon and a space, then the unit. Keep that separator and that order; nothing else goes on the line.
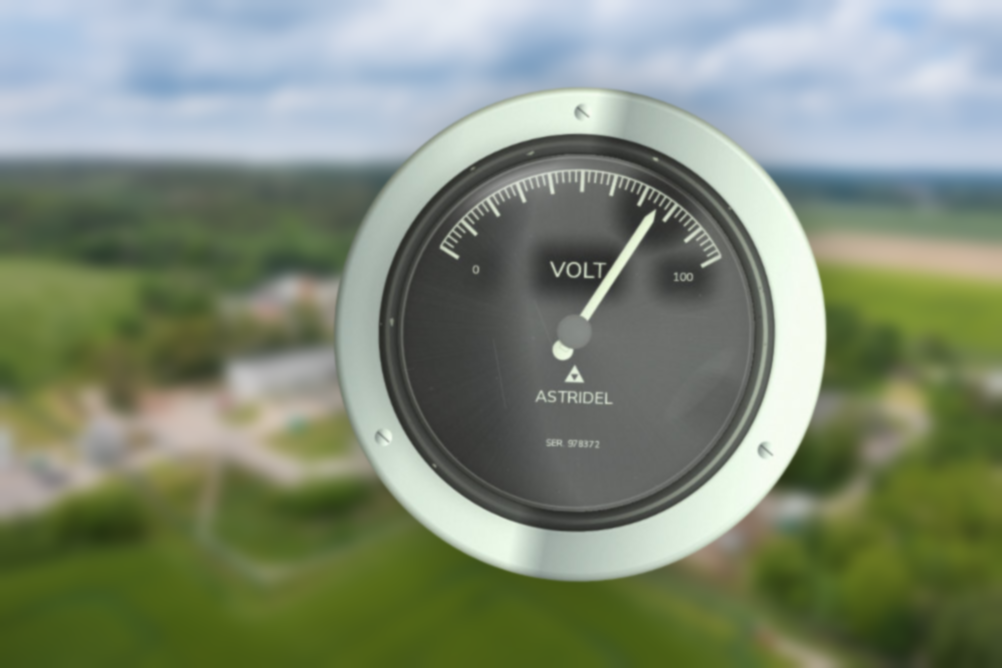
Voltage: 76; V
